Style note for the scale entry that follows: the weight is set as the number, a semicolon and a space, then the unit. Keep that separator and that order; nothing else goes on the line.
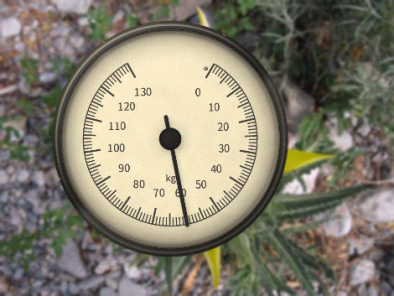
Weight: 60; kg
